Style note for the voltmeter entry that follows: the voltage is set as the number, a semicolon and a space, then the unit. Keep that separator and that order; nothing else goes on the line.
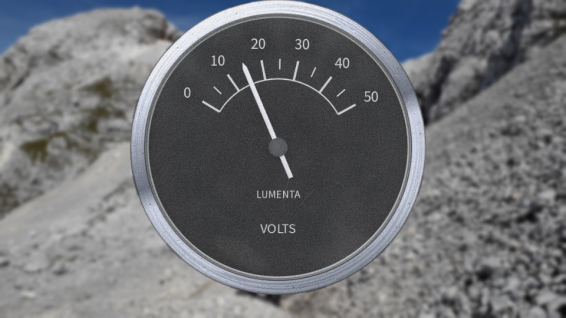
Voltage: 15; V
